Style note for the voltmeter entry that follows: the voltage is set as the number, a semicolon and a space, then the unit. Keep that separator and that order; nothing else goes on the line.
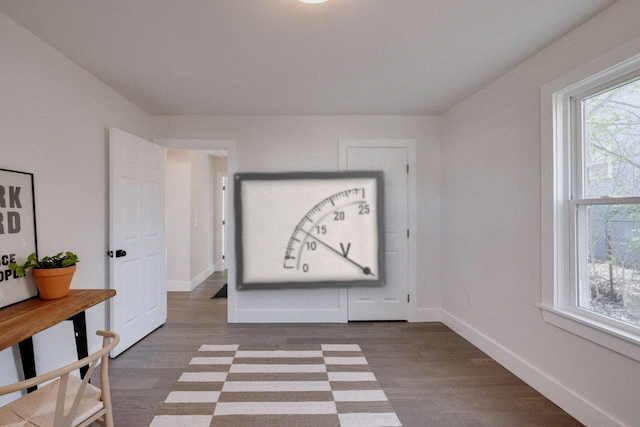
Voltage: 12.5; V
